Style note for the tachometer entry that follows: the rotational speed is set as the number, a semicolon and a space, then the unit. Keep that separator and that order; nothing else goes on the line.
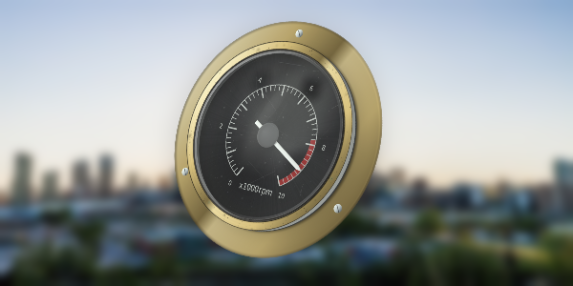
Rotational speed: 9000; rpm
